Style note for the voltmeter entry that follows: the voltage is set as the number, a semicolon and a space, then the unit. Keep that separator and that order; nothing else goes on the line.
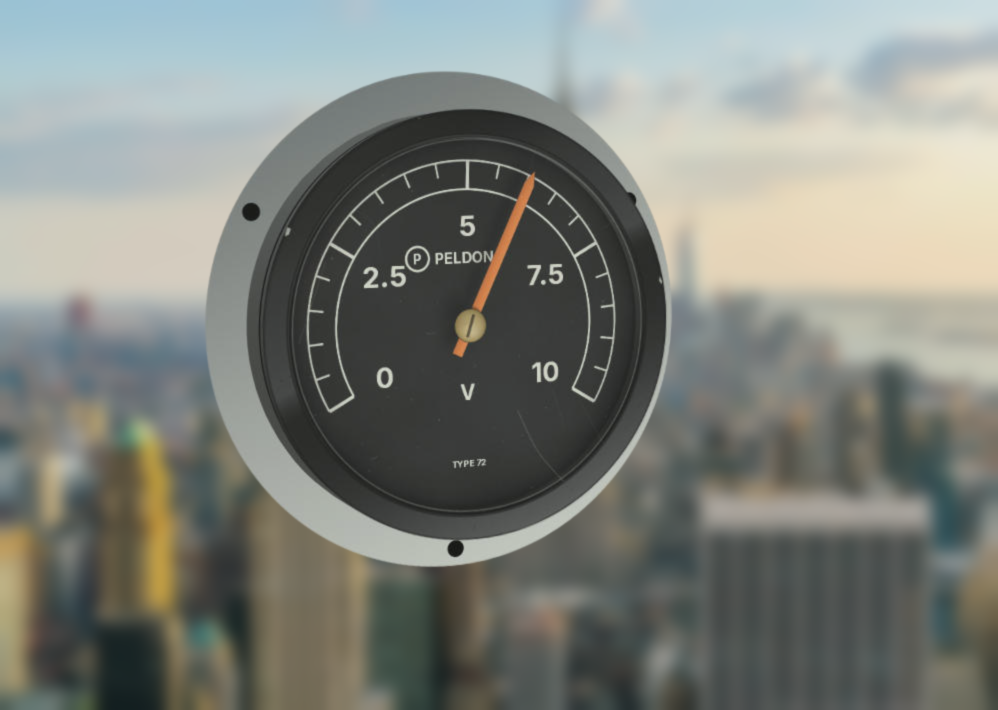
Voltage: 6; V
